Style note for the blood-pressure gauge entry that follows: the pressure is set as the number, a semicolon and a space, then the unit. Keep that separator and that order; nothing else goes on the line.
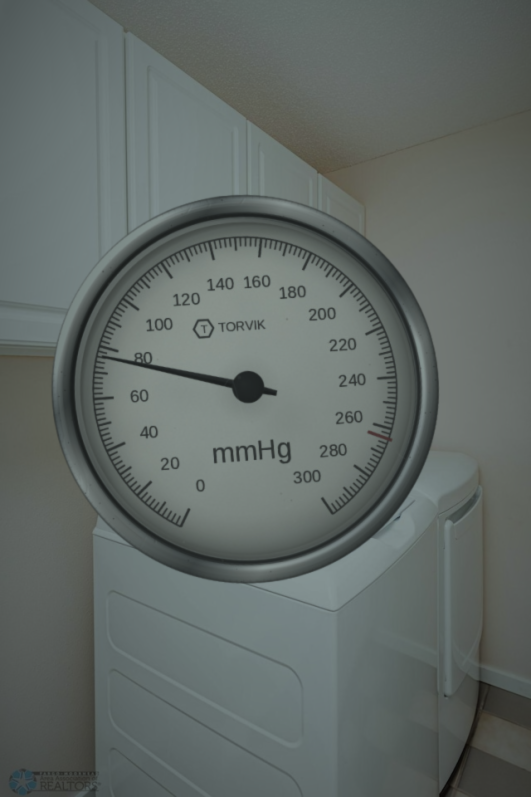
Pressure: 76; mmHg
